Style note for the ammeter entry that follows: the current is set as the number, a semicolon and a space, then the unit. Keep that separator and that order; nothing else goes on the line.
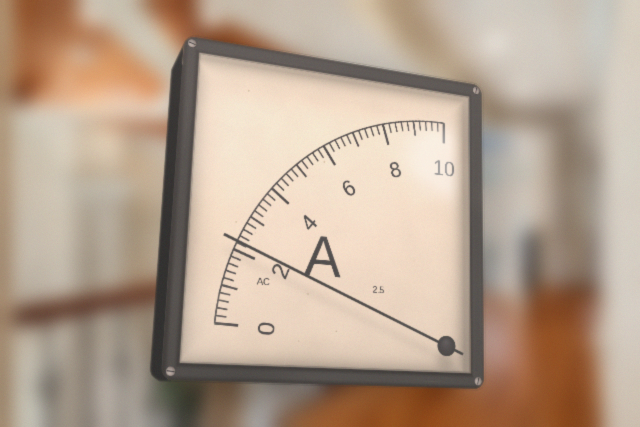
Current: 2.2; A
